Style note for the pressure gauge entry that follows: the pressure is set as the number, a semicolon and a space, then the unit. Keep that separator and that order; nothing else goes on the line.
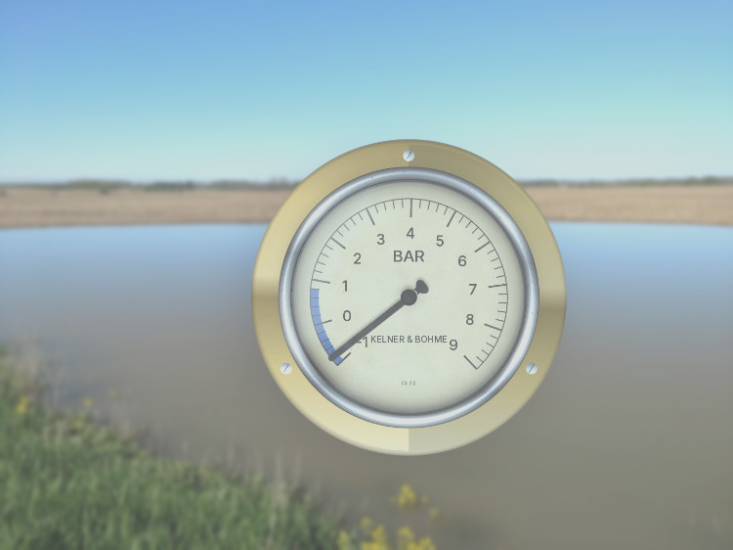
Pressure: -0.8; bar
